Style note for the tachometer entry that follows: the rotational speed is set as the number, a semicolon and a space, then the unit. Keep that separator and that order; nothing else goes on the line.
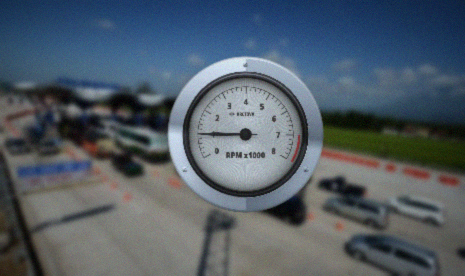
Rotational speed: 1000; rpm
